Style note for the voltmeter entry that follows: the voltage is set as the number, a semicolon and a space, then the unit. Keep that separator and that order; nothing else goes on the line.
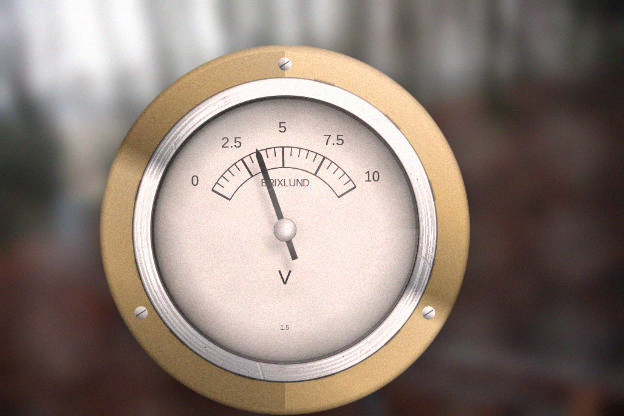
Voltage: 3.5; V
